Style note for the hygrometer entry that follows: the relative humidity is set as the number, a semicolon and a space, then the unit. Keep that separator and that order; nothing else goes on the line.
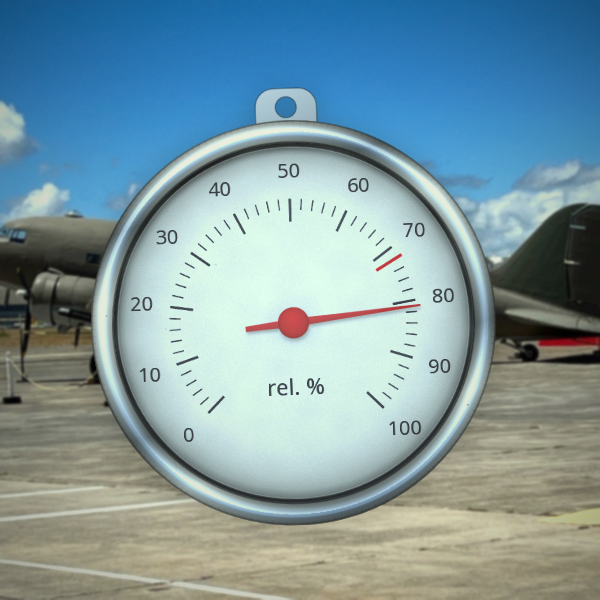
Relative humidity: 81; %
